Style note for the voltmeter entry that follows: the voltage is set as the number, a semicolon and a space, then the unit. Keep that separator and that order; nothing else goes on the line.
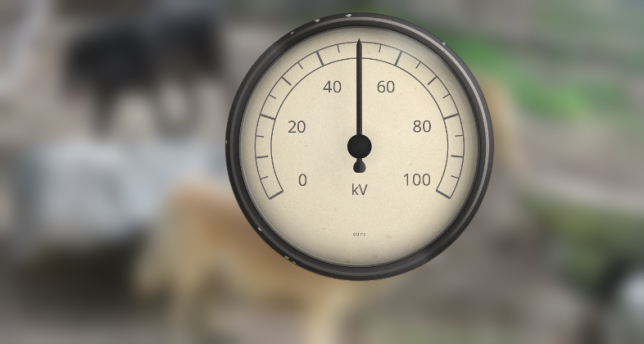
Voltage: 50; kV
